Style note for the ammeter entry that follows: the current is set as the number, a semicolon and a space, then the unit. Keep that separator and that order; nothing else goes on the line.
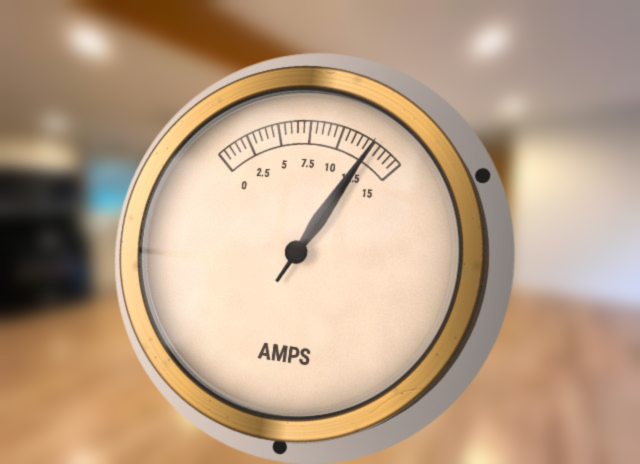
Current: 12.5; A
